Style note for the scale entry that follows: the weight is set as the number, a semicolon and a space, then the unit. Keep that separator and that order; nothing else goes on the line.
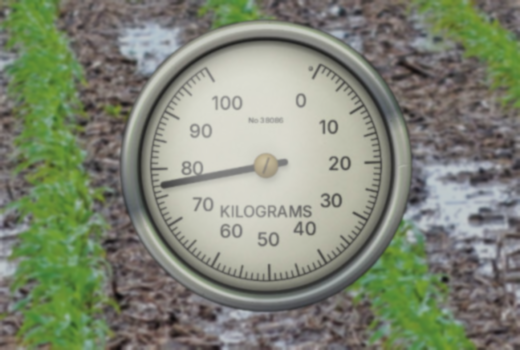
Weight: 77; kg
